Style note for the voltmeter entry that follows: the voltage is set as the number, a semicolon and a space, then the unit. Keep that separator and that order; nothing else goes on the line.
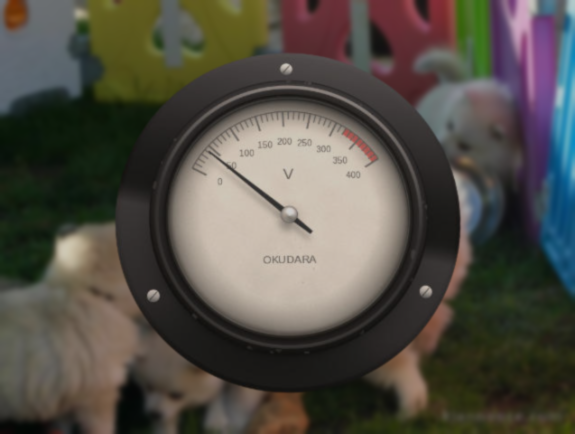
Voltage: 40; V
